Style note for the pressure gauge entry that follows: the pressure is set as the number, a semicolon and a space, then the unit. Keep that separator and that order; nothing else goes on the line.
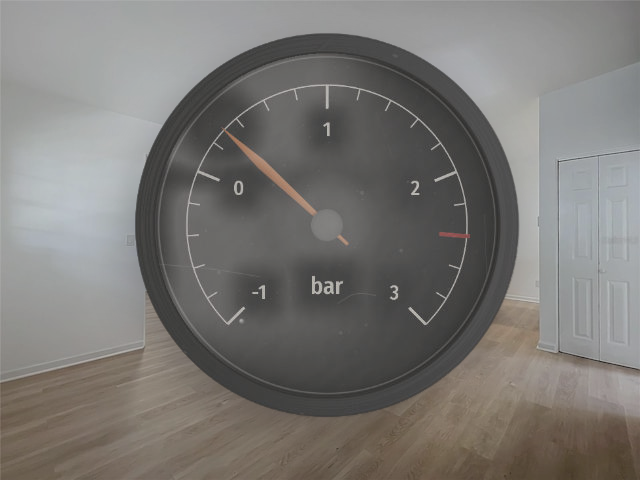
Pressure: 0.3; bar
